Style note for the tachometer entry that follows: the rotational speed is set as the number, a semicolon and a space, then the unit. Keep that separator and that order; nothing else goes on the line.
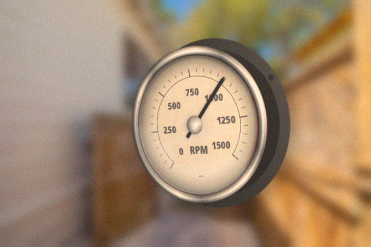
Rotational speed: 1000; rpm
